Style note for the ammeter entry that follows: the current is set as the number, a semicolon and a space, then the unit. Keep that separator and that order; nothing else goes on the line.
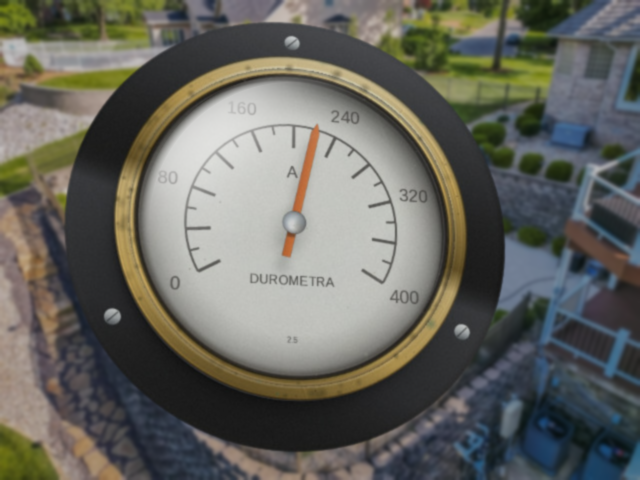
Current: 220; A
